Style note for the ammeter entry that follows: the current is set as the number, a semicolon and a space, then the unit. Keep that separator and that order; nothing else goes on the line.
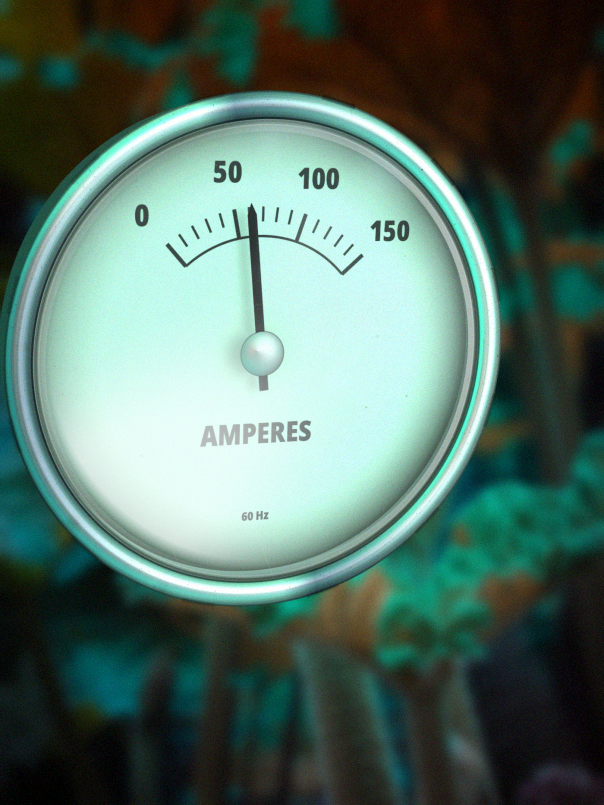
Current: 60; A
